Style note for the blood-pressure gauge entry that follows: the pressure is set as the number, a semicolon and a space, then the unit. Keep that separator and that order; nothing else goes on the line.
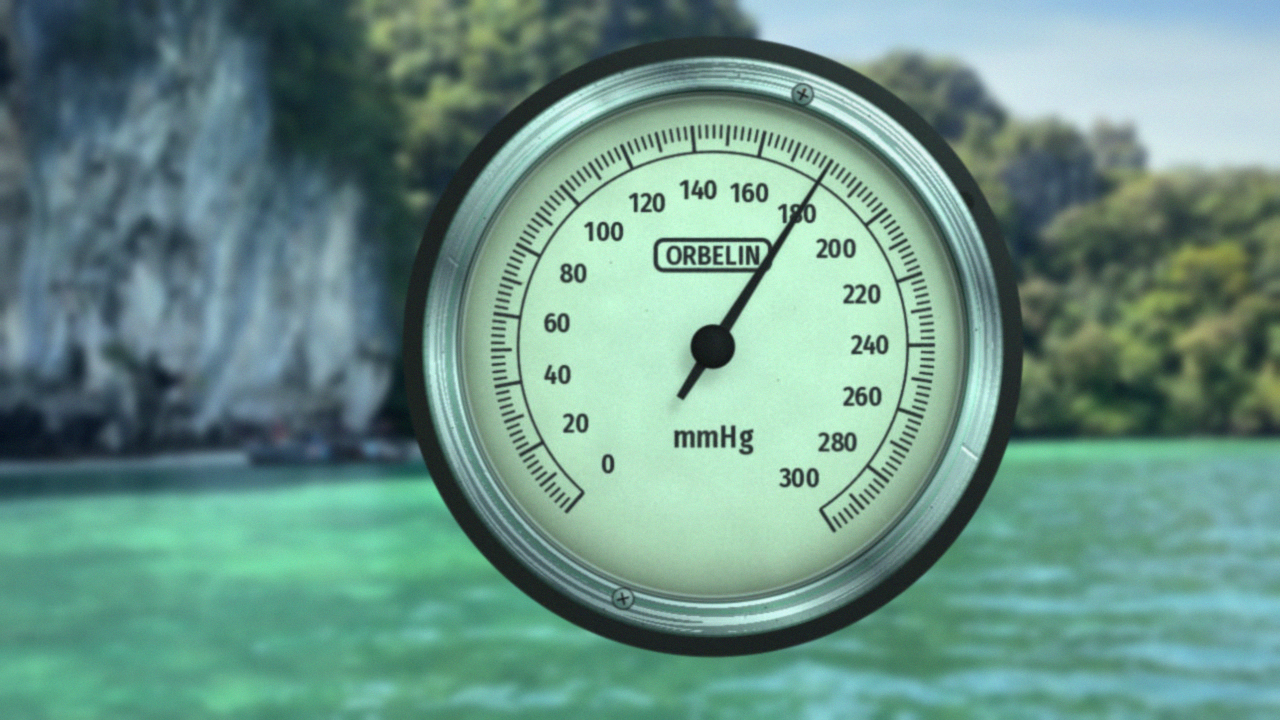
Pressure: 180; mmHg
